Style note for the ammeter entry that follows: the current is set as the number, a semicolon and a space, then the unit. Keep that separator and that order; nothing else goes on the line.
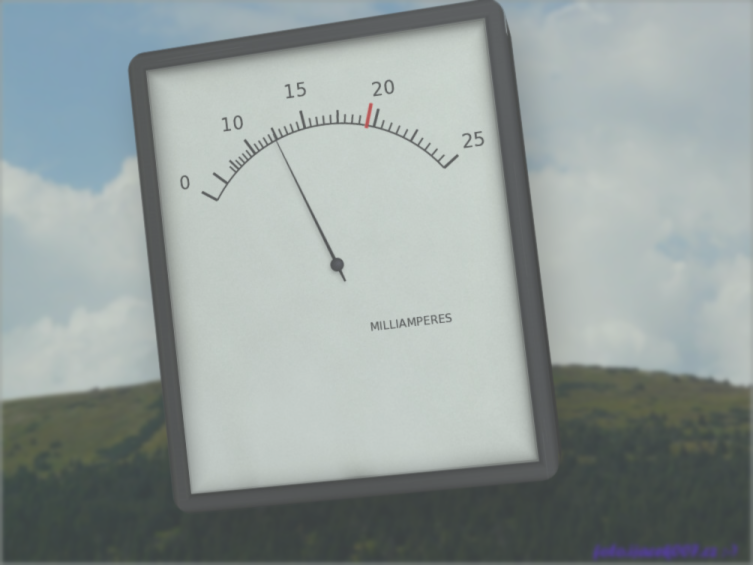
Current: 12.5; mA
